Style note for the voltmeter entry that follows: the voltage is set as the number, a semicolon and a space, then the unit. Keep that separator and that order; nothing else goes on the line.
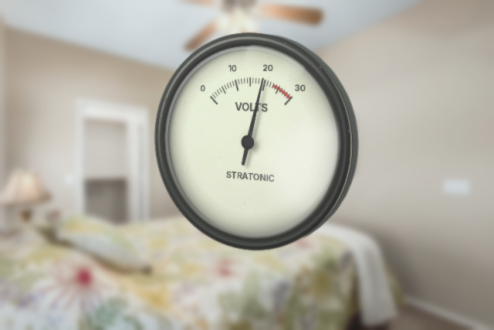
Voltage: 20; V
